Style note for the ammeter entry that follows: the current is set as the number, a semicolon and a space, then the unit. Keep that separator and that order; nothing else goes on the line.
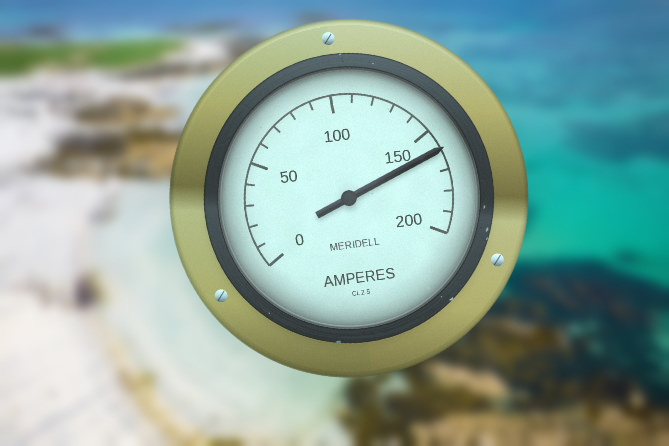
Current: 160; A
